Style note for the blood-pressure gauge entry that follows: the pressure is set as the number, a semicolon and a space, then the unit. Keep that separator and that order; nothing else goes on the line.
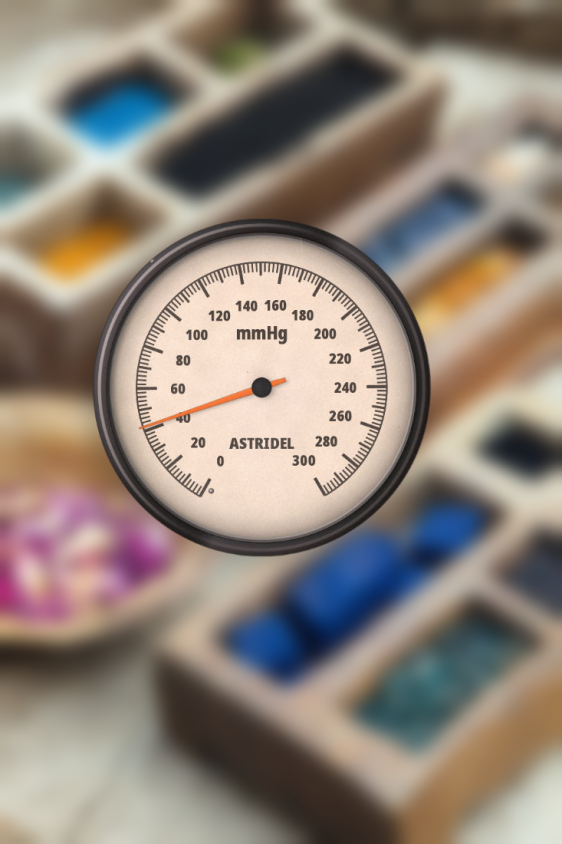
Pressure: 42; mmHg
